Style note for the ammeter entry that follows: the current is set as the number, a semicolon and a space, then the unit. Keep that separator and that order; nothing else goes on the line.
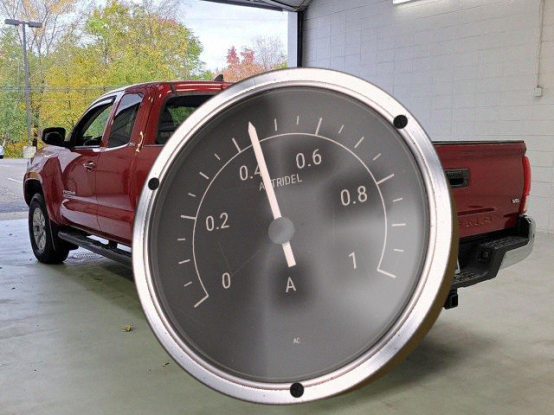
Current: 0.45; A
